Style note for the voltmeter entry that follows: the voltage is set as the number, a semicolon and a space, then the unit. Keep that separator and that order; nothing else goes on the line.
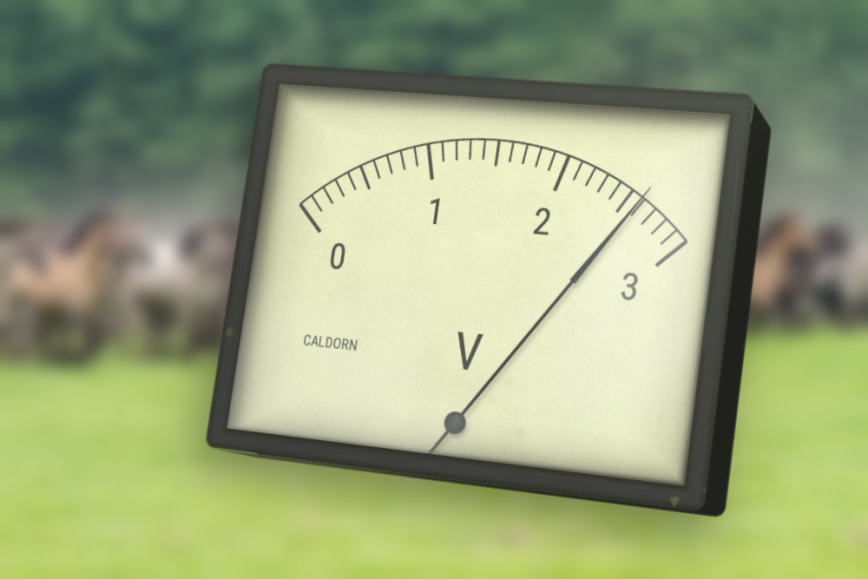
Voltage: 2.6; V
